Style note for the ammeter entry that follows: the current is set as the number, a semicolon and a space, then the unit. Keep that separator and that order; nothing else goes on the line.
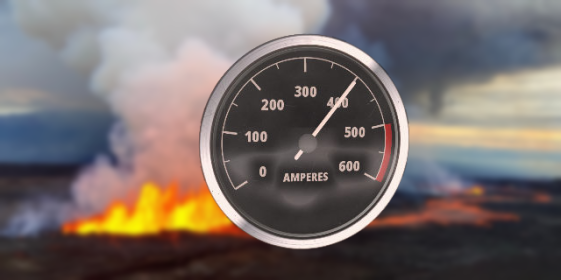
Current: 400; A
